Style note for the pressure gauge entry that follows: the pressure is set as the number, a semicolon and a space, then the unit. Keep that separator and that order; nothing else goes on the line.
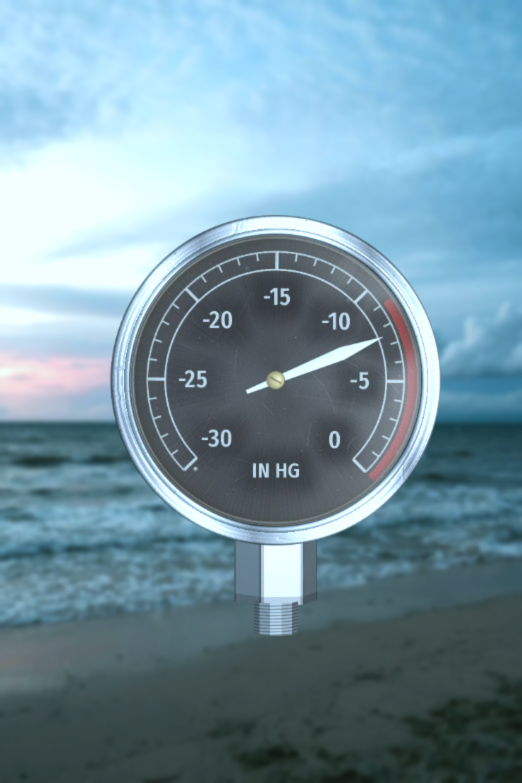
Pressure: -7.5; inHg
